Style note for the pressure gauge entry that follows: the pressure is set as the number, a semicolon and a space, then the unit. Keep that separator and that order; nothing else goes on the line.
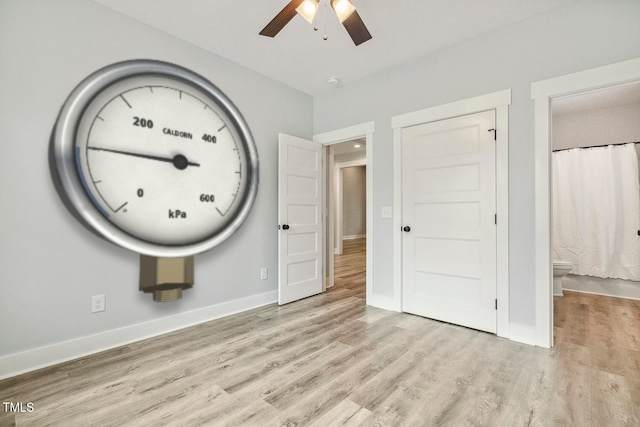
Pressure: 100; kPa
